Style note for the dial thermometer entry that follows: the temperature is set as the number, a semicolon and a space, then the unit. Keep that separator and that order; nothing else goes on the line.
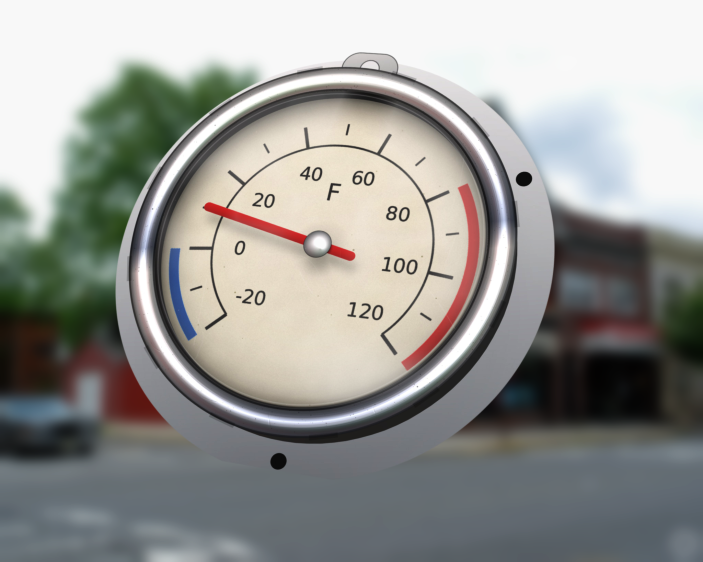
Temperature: 10; °F
